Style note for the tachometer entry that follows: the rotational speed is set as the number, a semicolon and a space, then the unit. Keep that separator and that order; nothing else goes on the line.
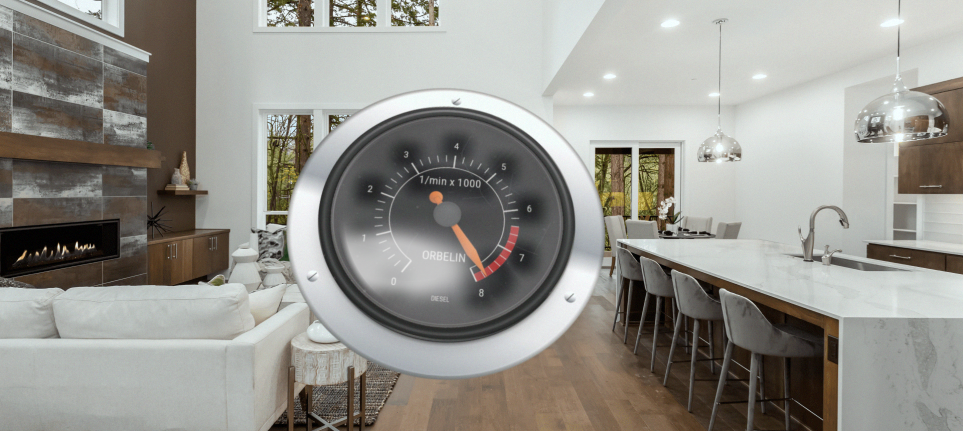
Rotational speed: 7800; rpm
